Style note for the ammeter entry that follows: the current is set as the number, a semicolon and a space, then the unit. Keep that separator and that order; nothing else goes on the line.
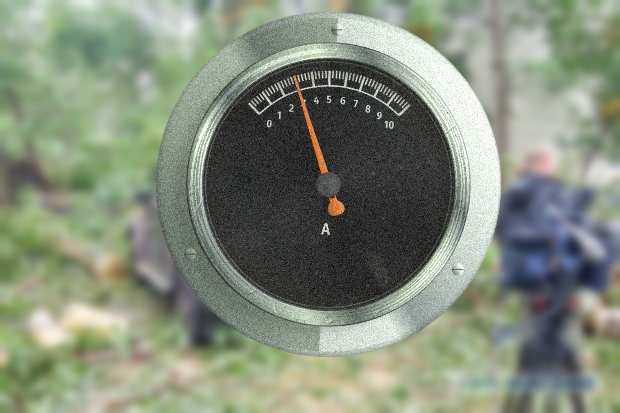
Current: 3; A
